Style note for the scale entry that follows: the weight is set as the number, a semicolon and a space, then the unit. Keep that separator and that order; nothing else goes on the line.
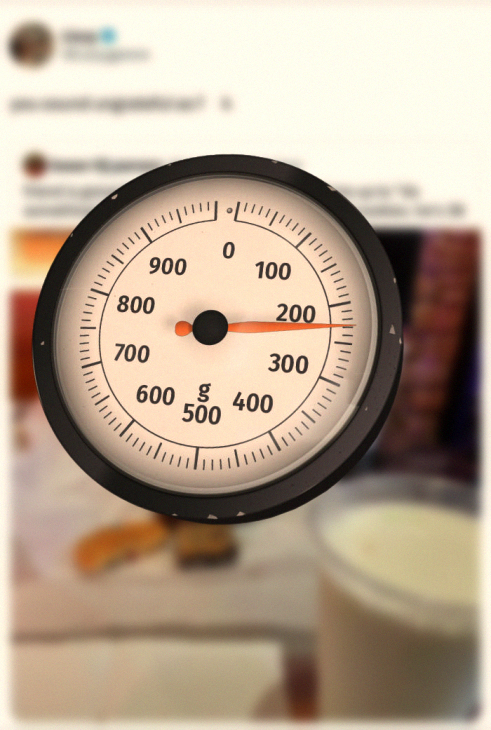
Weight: 230; g
